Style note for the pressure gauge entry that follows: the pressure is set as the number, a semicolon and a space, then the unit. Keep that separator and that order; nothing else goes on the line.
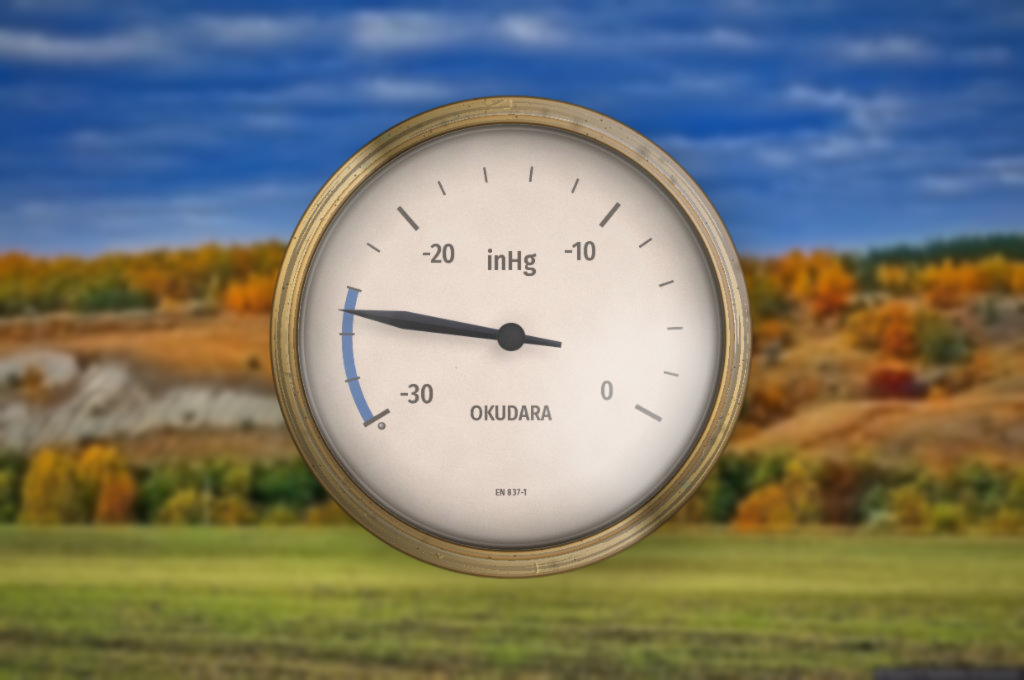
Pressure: -25; inHg
